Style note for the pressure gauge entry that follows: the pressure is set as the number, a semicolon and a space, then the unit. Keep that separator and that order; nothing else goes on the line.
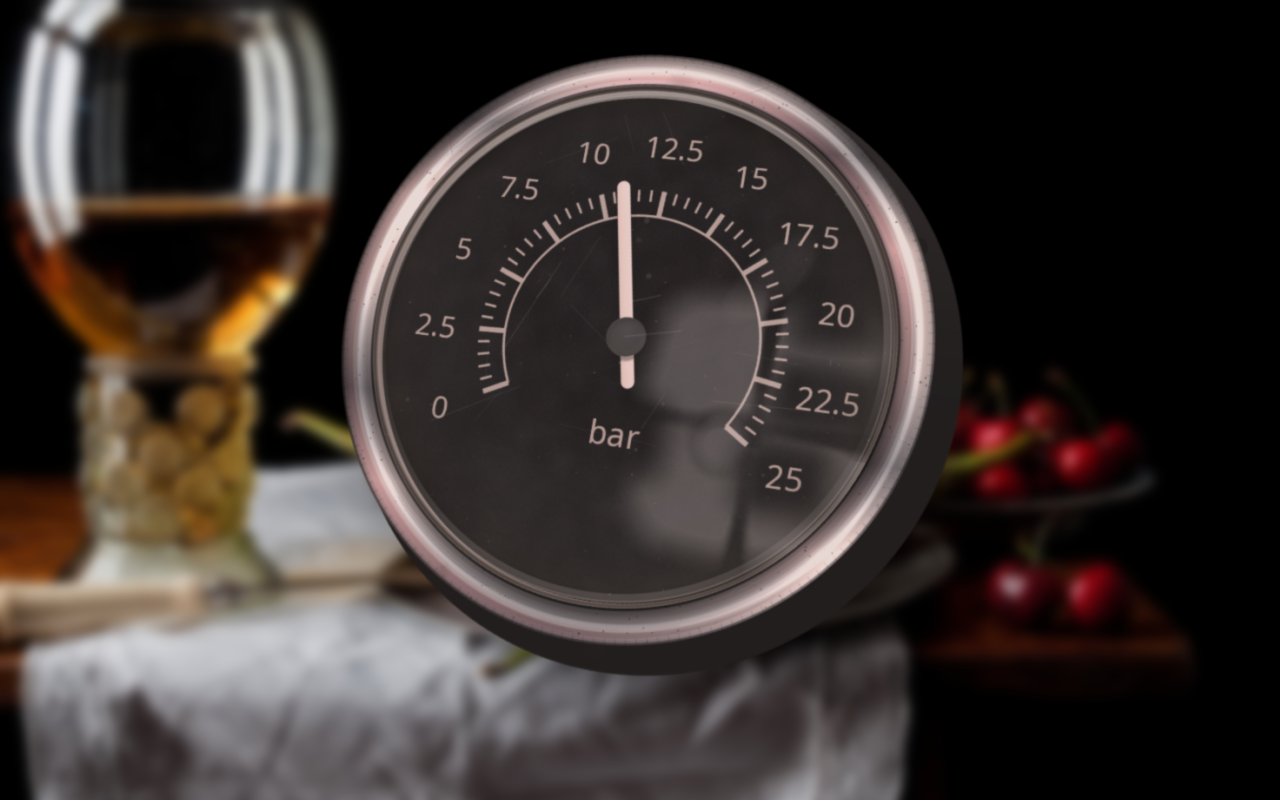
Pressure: 11; bar
